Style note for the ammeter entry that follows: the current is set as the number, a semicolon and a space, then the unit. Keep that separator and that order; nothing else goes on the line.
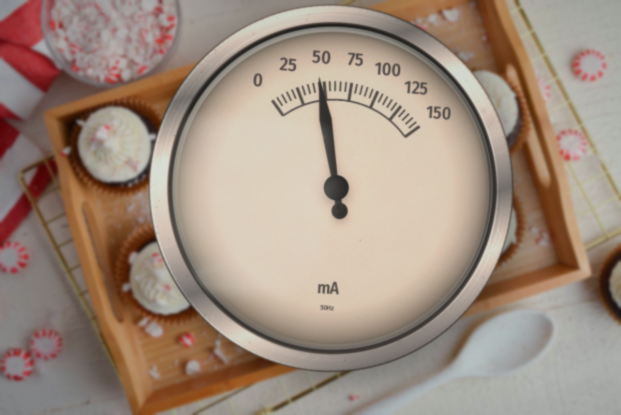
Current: 45; mA
